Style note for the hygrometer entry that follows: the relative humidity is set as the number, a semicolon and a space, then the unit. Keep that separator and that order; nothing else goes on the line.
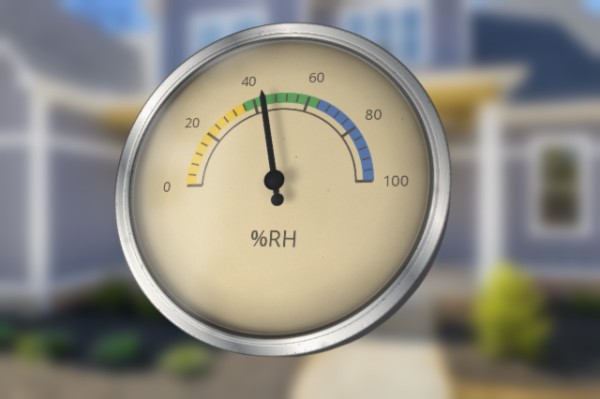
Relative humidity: 44; %
